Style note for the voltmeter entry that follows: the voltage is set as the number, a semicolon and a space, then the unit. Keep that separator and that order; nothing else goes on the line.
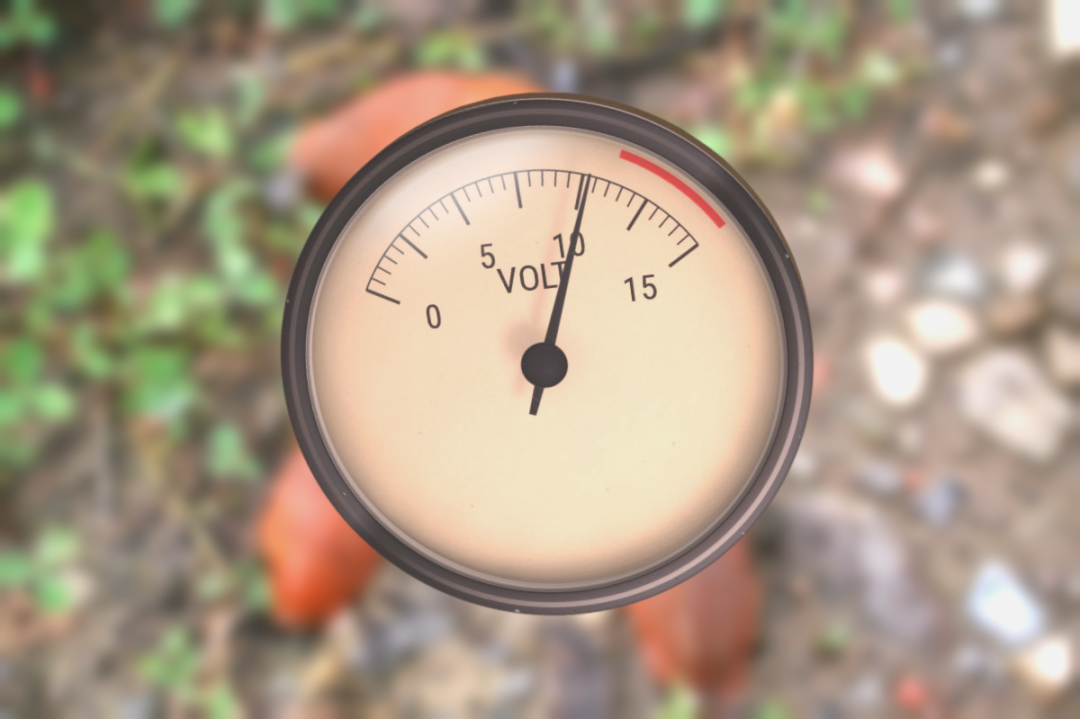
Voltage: 10.25; V
